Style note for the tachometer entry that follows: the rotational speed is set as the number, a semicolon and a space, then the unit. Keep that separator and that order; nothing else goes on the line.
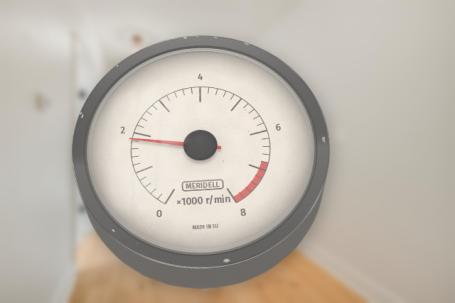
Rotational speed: 1800; rpm
